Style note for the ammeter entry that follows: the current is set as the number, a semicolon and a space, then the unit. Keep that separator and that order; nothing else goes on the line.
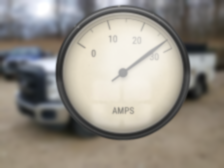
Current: 27.5; A
